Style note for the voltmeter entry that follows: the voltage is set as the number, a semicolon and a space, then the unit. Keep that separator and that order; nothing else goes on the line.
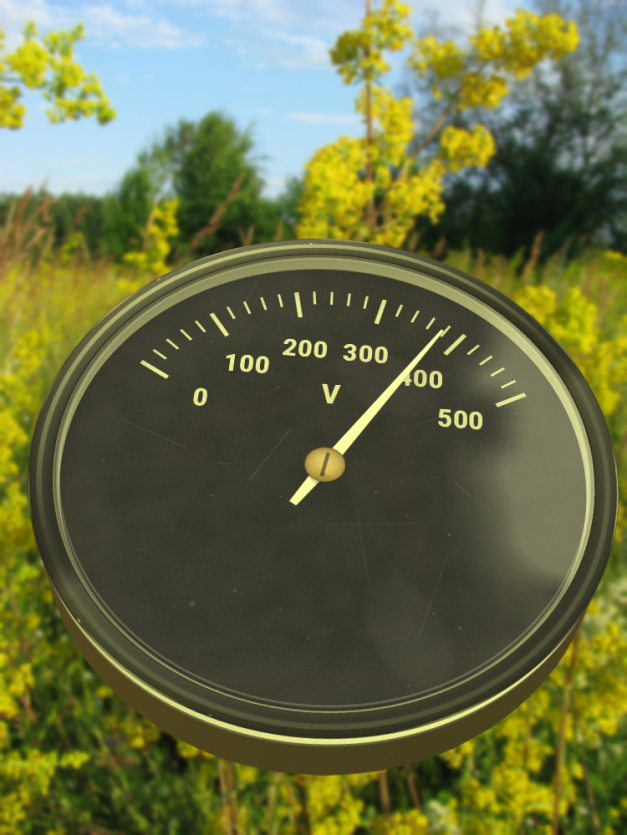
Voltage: 380; V
